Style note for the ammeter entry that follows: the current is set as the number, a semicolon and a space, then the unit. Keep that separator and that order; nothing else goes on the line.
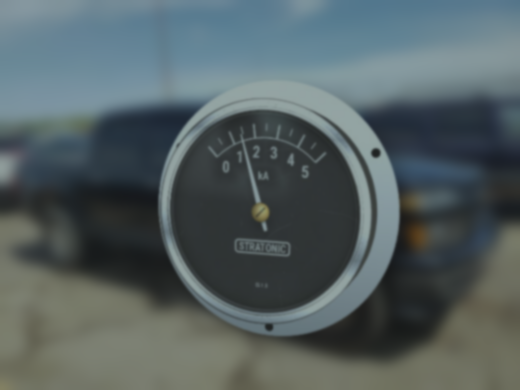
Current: 1.5; kA
